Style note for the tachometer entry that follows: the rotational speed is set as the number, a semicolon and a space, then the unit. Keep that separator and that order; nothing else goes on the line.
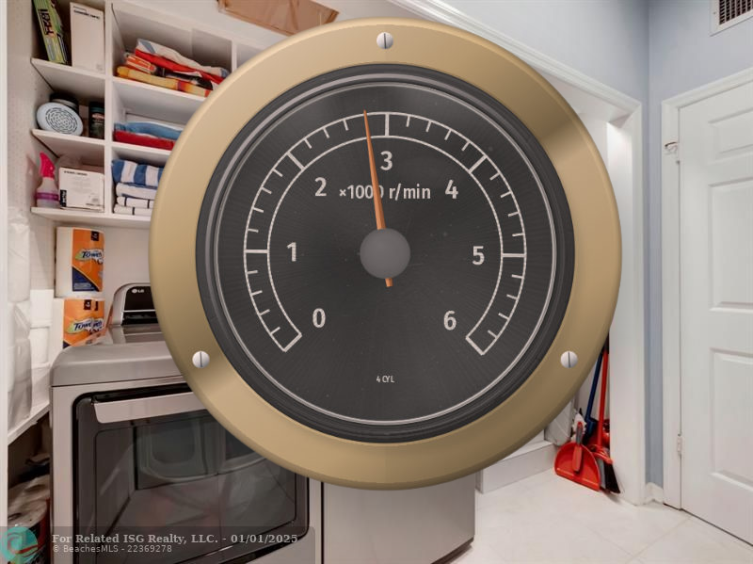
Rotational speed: 2800; rpm
